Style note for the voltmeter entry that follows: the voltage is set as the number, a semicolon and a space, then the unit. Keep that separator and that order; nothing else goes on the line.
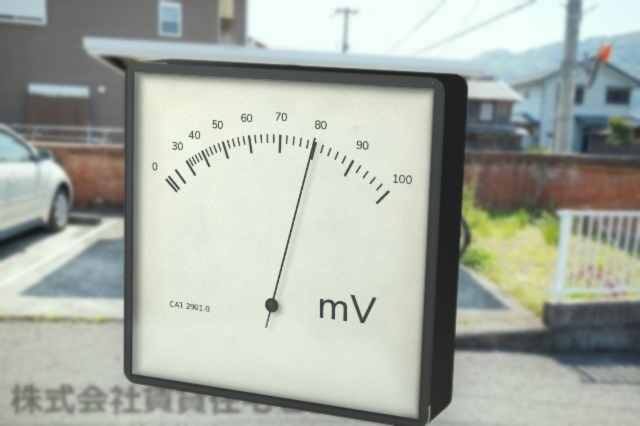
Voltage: 80; mV
